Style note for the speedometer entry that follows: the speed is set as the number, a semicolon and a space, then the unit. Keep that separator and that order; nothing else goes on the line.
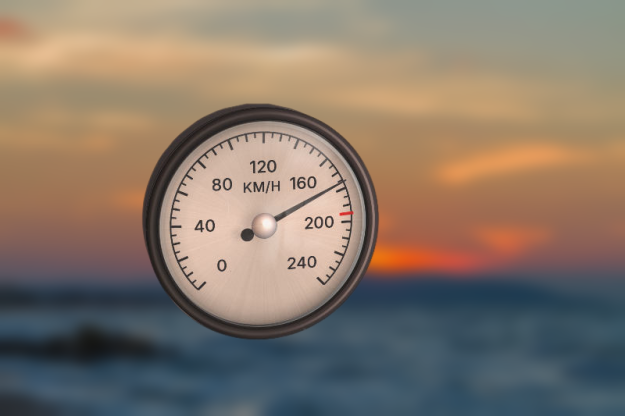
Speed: 175; km/h
